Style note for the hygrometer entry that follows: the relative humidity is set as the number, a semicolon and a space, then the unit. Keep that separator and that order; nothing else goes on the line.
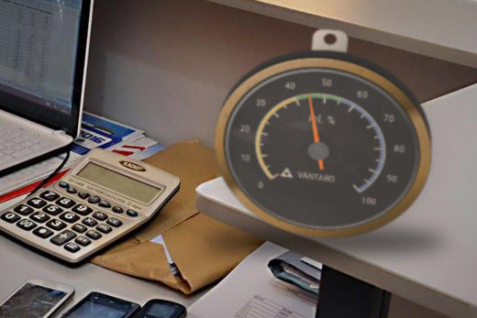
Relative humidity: 45; %
